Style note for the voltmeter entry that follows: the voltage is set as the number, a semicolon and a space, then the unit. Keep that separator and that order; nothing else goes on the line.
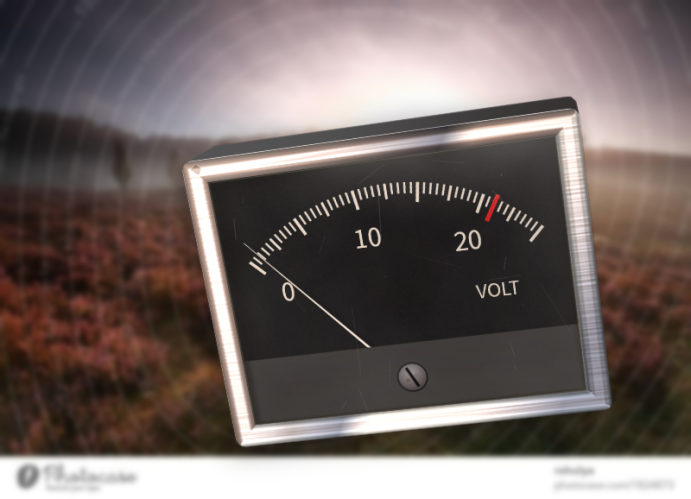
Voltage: 1; V
